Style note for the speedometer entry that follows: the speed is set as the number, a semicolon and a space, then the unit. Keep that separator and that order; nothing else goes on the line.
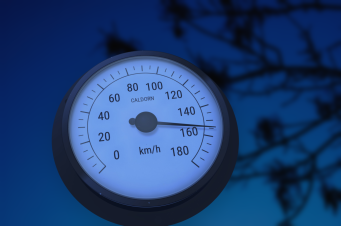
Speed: 155; km/h
